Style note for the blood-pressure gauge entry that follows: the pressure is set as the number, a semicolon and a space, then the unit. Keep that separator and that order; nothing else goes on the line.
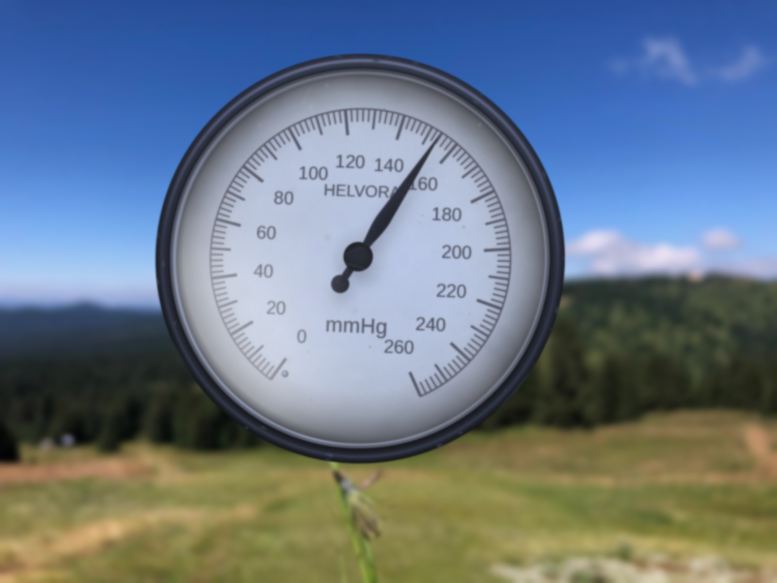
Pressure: 154; mmHg
